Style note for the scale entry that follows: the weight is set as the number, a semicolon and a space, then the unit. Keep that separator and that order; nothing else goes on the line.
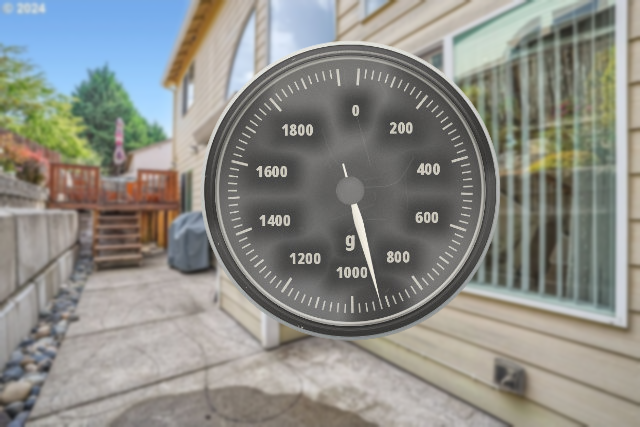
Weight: 920; g
